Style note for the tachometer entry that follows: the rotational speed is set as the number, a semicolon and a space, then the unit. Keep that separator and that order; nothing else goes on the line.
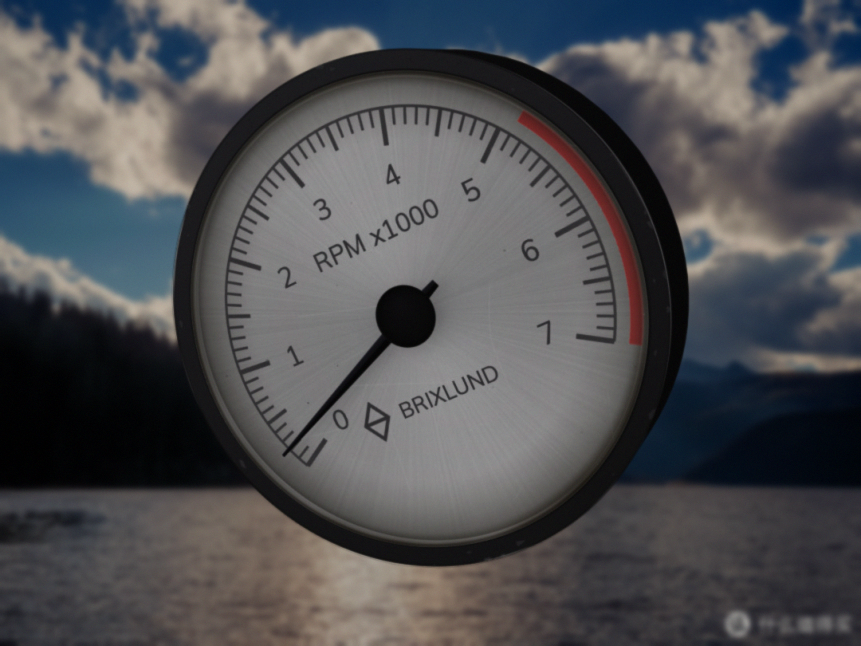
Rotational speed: 200; rpm
